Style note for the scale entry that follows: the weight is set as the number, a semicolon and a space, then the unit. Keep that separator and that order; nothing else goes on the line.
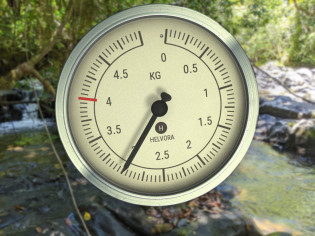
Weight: 3; kg
